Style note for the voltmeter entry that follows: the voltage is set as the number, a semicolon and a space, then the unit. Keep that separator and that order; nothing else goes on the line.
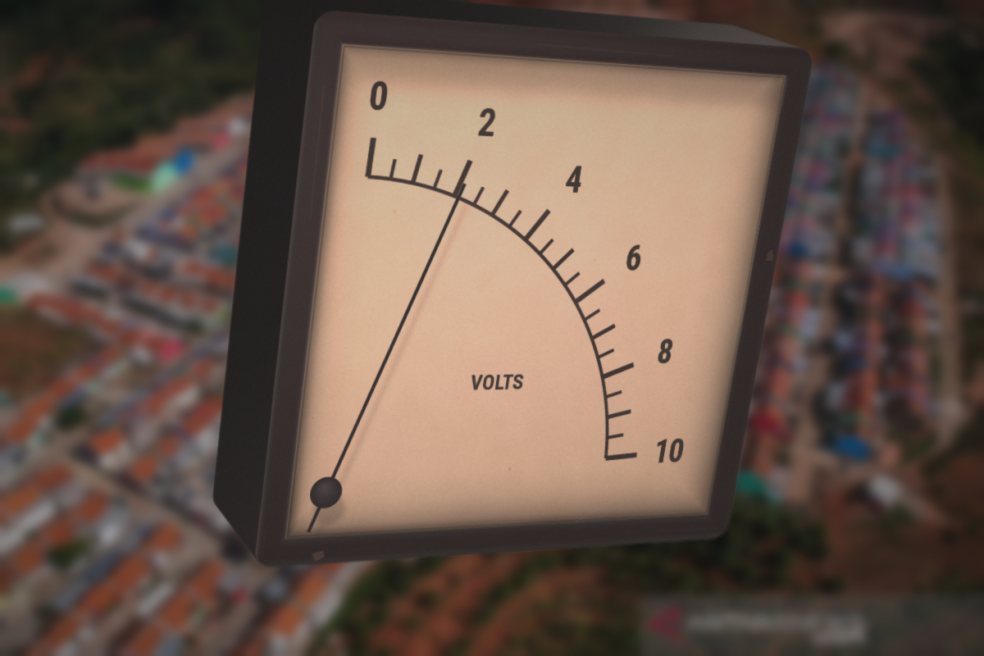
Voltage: 2; V
